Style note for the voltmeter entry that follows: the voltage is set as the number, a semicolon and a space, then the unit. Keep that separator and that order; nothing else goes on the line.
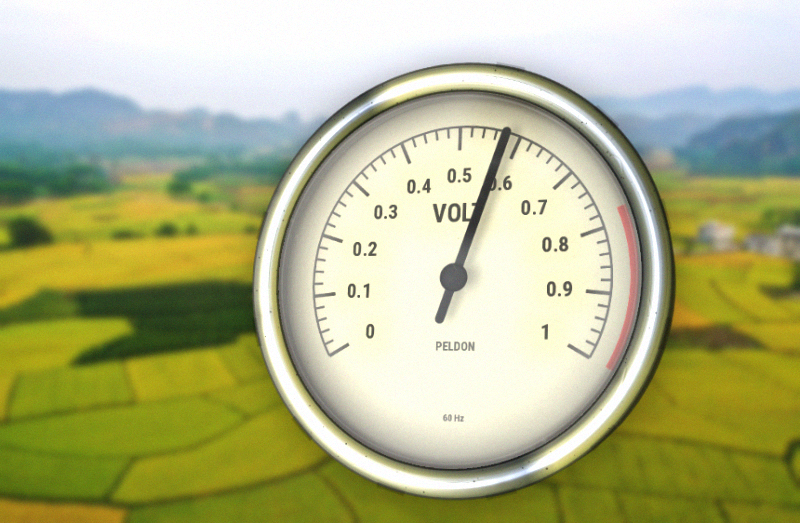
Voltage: 0.58; V
